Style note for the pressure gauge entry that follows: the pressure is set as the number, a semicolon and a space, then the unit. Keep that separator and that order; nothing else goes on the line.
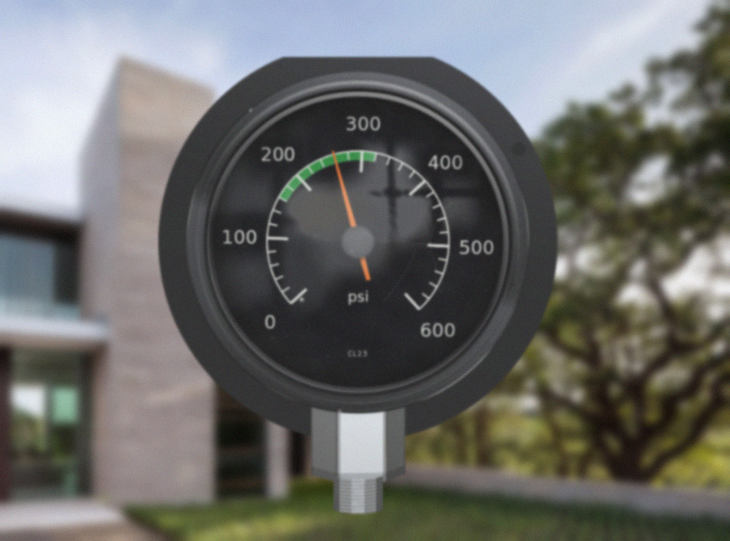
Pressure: 260; psi
